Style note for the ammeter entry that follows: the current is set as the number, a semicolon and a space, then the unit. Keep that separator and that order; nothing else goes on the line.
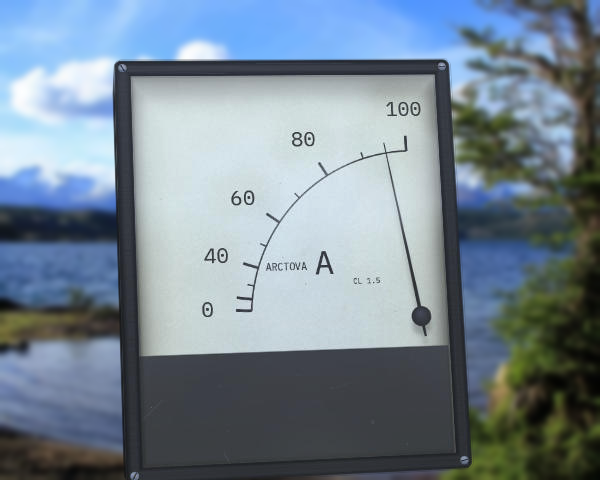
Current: 95; A
